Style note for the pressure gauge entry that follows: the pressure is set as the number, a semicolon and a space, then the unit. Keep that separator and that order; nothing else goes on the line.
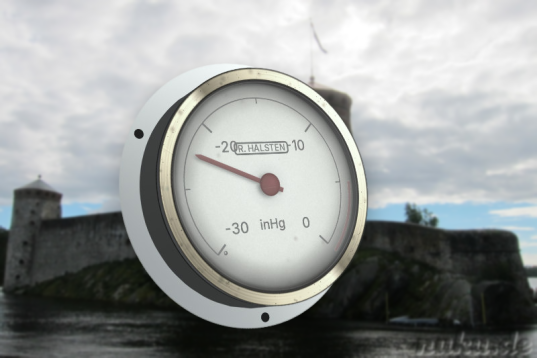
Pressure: -22.5; inHg
